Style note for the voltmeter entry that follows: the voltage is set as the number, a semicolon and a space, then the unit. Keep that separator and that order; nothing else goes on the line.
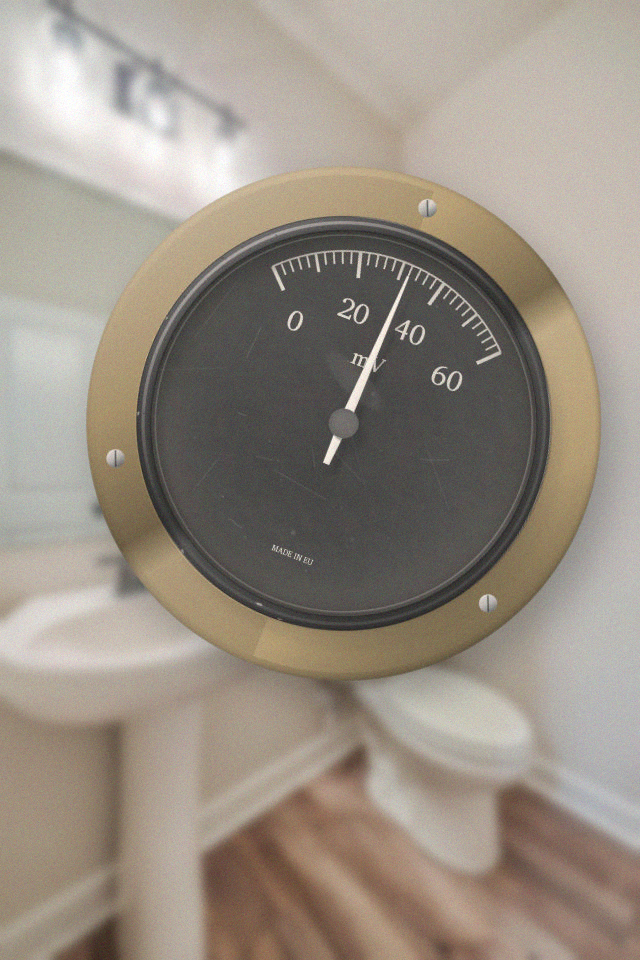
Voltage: 32; mV
